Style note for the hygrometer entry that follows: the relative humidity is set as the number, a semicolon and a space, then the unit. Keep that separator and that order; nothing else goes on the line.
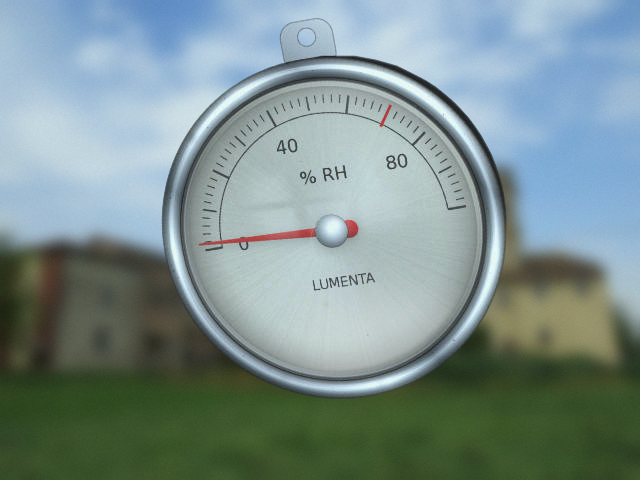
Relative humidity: 2; %
